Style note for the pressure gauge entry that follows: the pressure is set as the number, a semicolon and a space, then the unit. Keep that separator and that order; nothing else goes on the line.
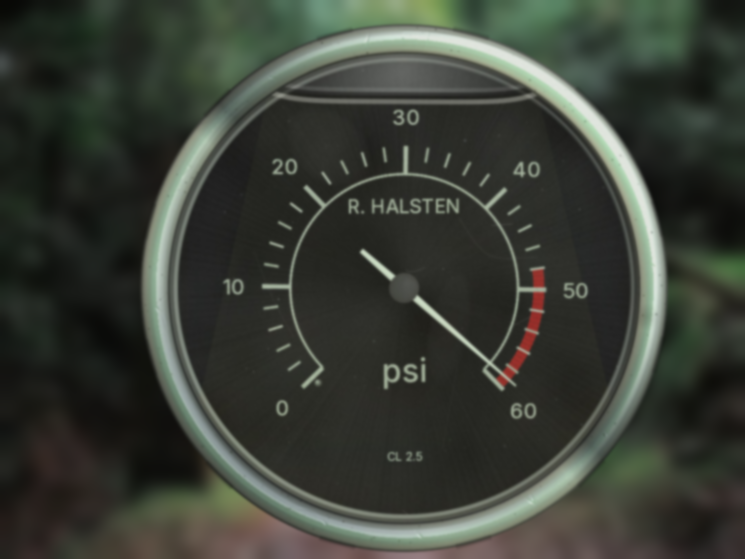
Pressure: 59; psi
